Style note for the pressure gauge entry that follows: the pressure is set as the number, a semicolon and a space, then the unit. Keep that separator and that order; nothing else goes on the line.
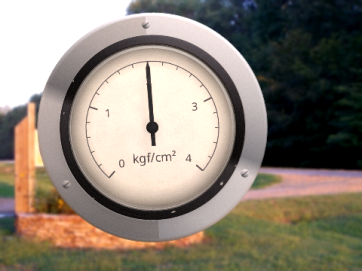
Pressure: 2; kg/cm²
